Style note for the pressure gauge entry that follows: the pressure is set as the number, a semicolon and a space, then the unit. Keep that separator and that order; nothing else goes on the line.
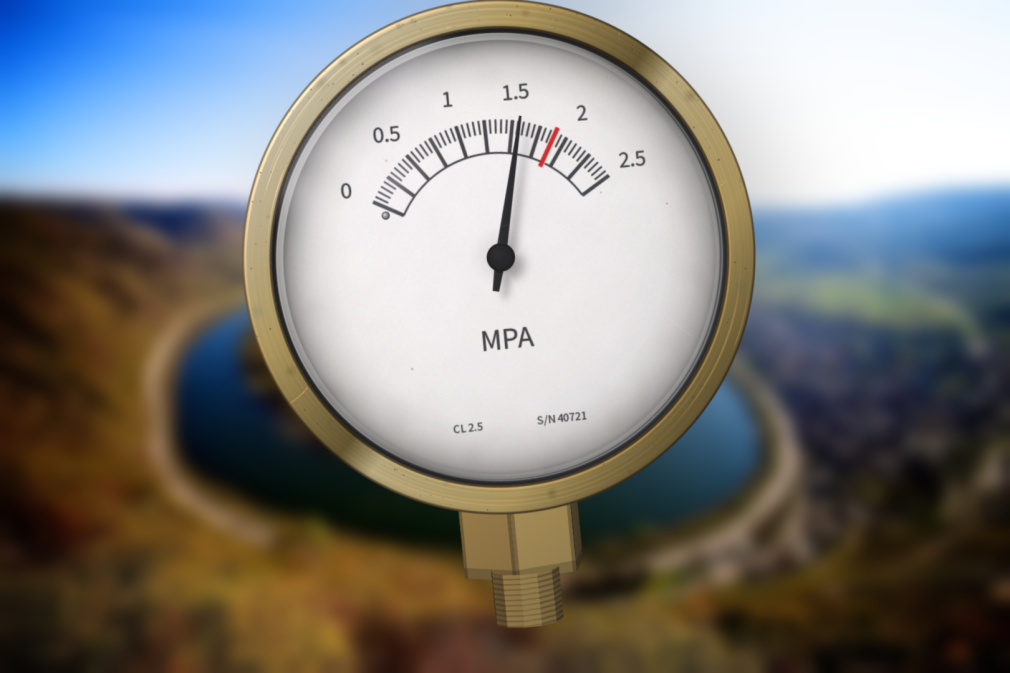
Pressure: 1.55; MPa
